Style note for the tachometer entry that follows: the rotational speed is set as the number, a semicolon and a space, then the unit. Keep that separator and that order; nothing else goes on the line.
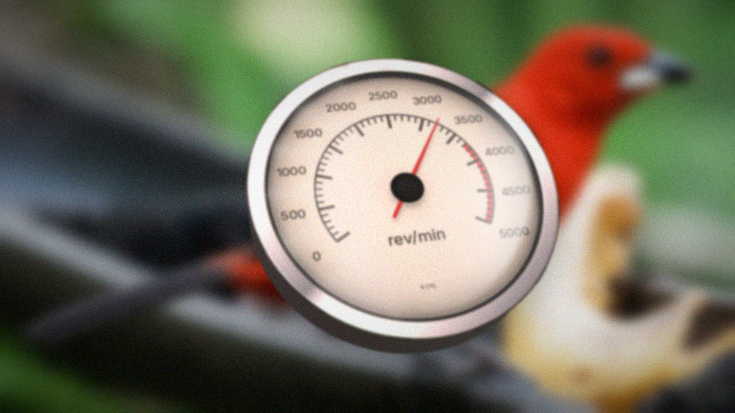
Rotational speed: 3200; rpm
